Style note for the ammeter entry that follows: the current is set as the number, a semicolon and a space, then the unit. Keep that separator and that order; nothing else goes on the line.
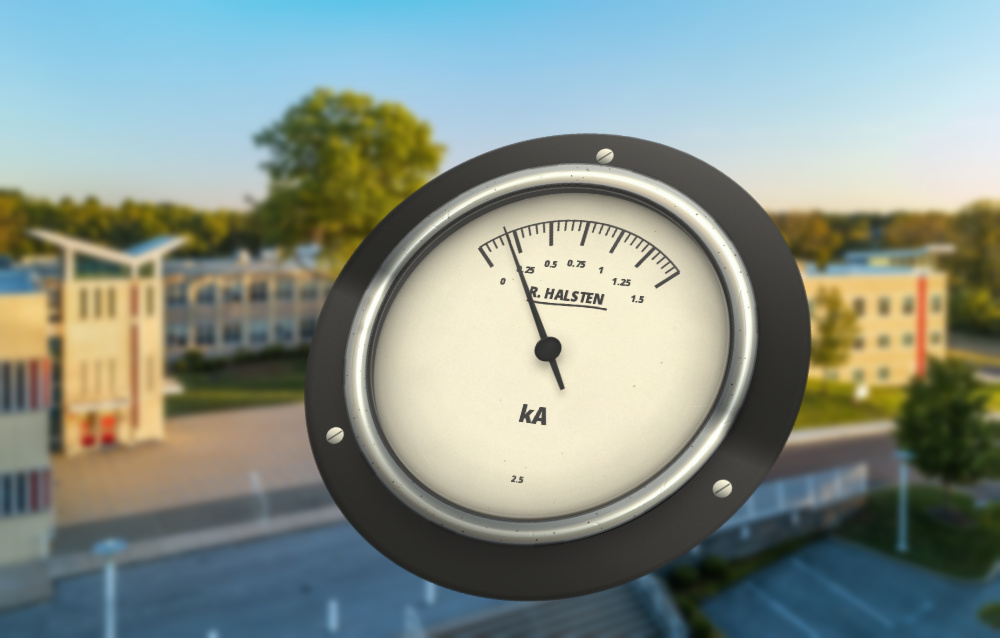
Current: 0.2; kA
